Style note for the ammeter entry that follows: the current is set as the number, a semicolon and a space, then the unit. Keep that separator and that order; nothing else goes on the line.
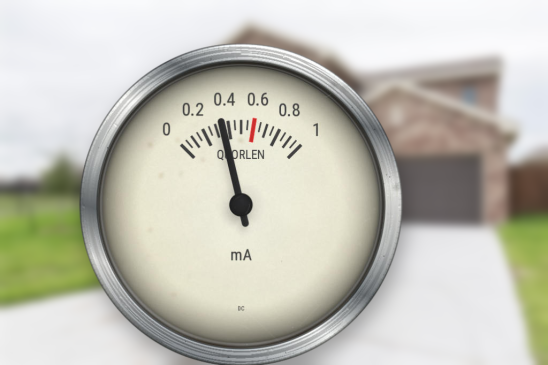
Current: 0.35; mA
